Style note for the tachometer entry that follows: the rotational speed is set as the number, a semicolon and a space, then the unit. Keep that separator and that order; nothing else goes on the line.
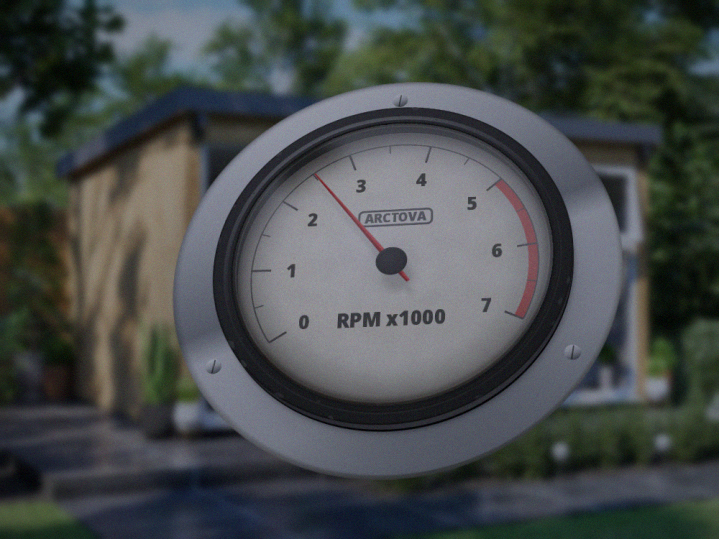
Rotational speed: 2500; rpm
